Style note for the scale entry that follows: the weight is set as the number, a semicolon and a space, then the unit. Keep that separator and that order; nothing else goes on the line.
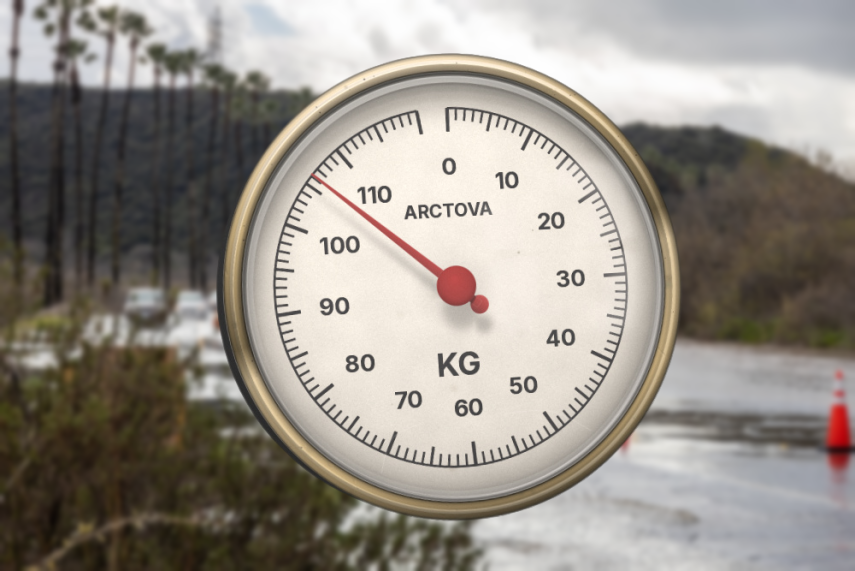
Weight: 106; kg
